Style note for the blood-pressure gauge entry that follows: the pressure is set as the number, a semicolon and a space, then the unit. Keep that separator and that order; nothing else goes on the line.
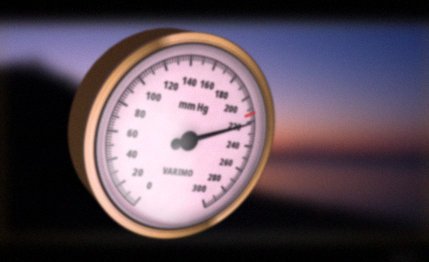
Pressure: 220; mmHg
